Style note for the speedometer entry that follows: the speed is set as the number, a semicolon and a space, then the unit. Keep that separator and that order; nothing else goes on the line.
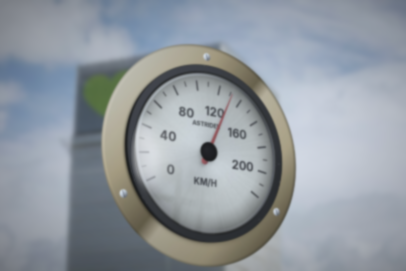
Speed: 130; km/h
